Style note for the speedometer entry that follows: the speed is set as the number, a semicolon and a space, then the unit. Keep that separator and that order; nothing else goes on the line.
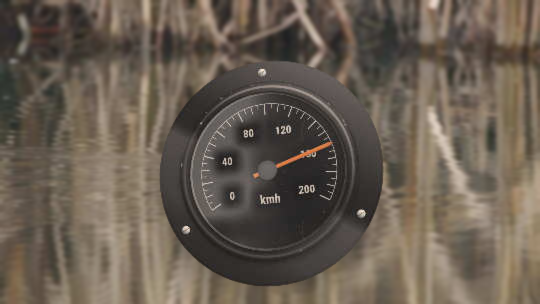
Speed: 160; km/h
